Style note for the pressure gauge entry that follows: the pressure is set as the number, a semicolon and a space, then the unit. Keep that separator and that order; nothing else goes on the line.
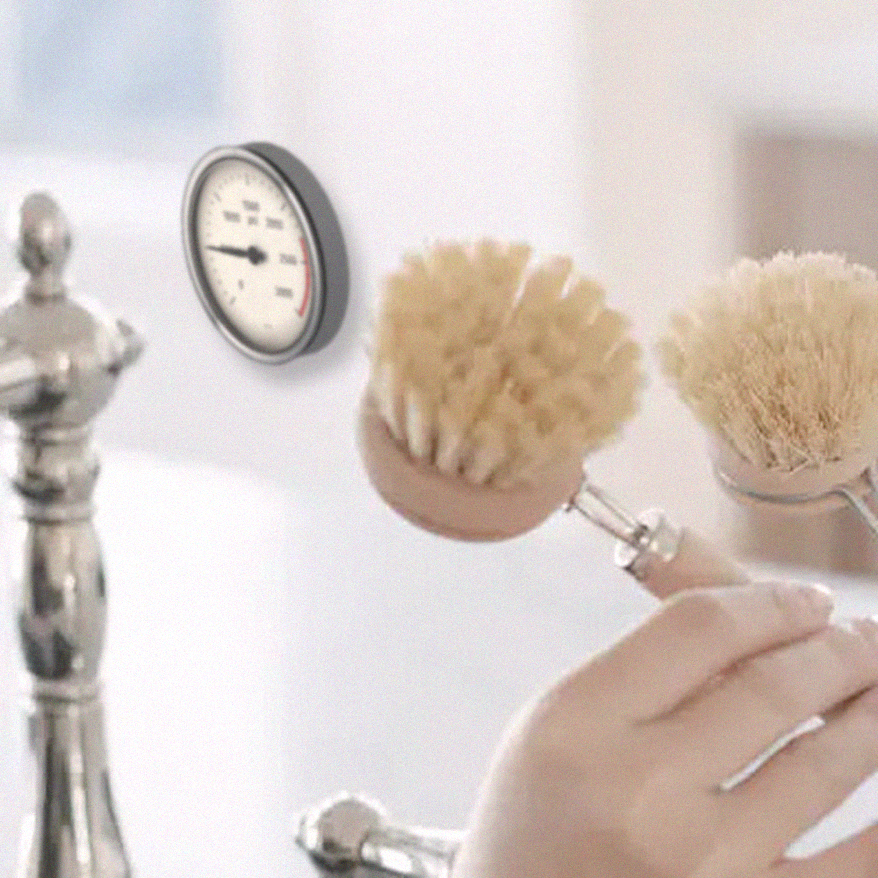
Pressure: 500; psi
